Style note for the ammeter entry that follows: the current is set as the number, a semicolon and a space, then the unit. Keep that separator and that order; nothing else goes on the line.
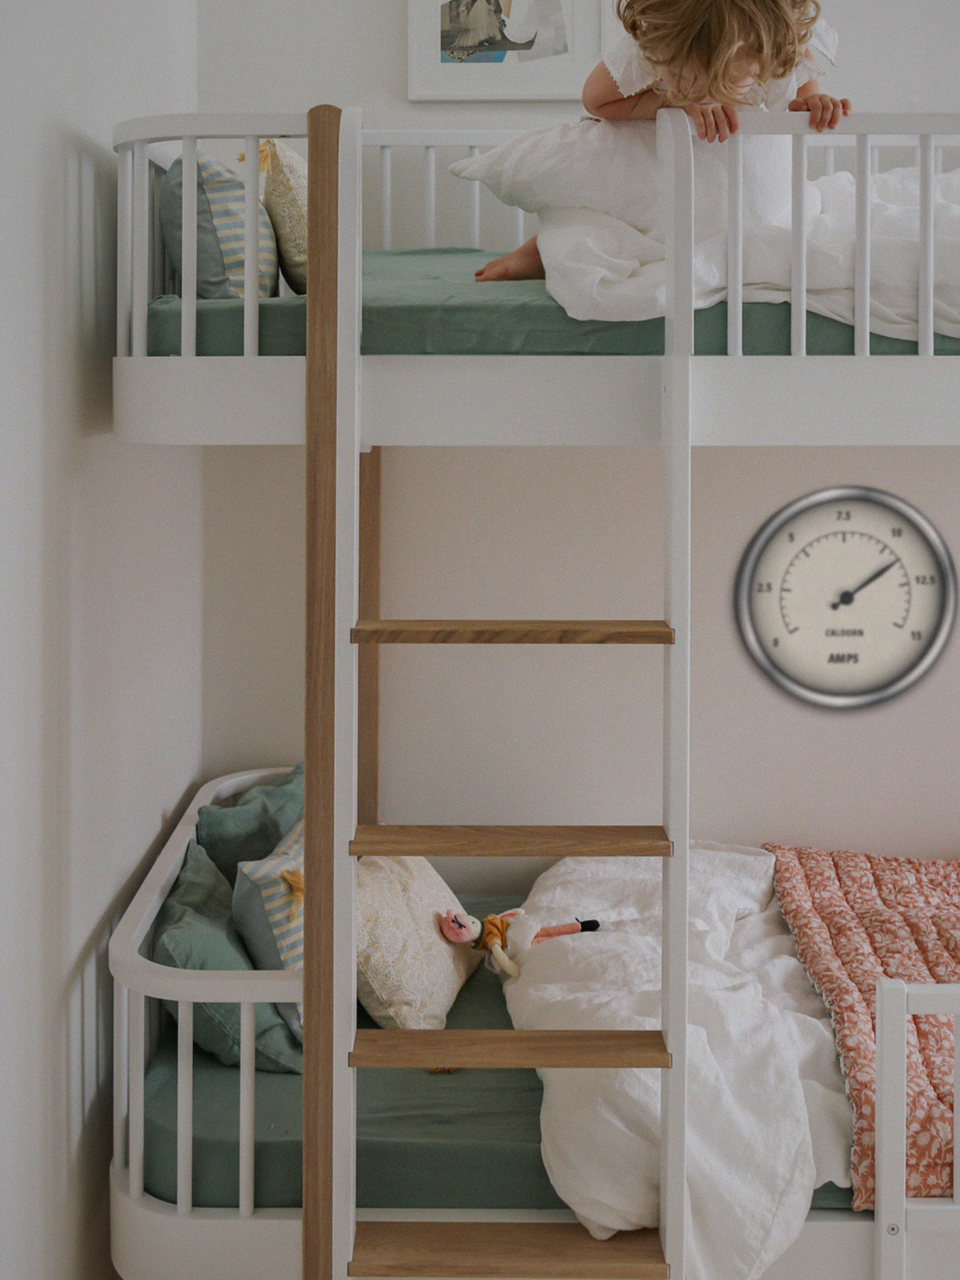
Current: 11; A
